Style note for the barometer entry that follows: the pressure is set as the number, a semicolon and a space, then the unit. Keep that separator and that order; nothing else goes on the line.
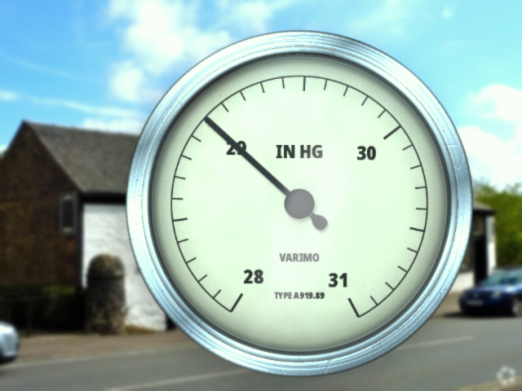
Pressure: 29; inHg
